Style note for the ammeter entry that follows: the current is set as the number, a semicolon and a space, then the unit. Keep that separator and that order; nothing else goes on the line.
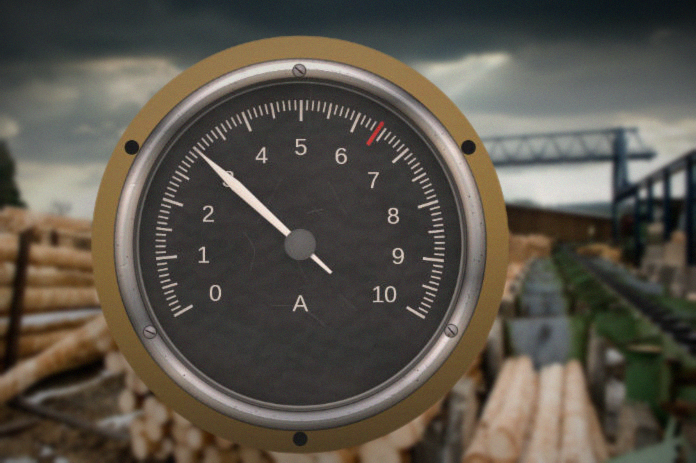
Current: 3; A
